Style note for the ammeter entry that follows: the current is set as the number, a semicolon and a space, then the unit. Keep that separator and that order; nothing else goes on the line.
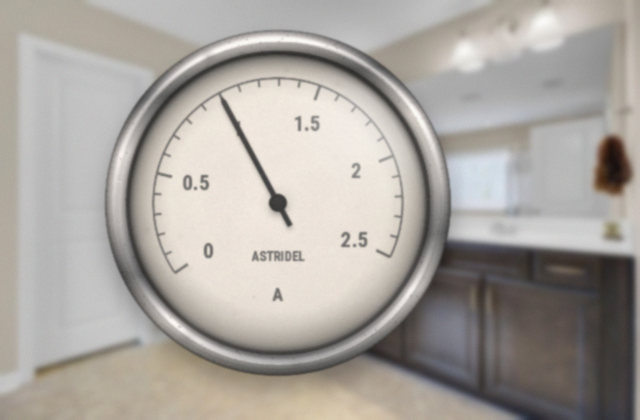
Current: 1; A
